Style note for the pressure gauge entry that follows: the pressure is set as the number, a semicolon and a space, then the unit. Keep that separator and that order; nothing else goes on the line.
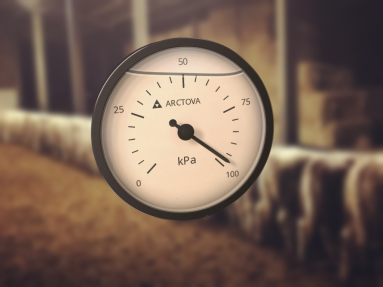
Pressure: 97.5; kPa
